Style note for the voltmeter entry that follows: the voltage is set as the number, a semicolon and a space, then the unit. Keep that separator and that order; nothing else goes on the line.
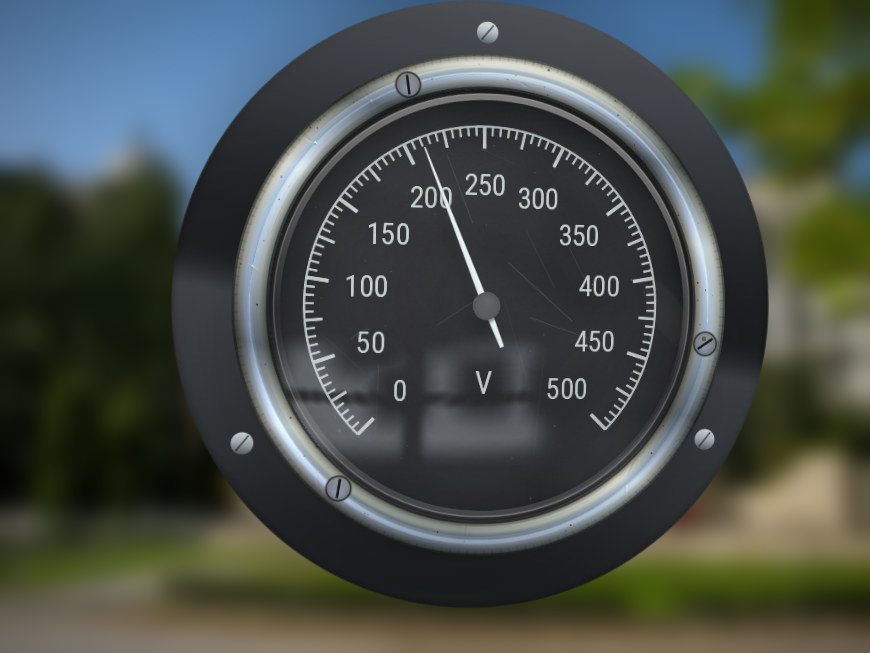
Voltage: 210; V
